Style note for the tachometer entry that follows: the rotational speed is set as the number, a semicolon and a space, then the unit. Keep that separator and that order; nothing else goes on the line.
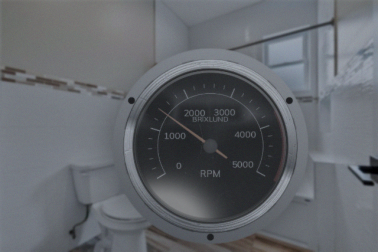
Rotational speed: 1400; rpm
